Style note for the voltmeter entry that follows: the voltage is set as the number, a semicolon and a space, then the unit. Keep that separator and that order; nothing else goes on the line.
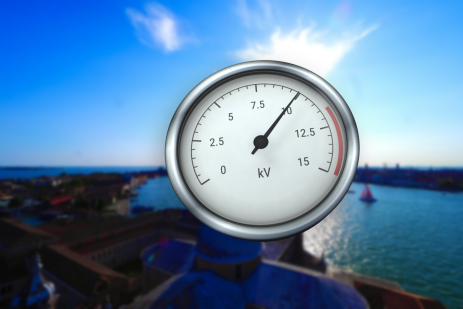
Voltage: 10; kV
